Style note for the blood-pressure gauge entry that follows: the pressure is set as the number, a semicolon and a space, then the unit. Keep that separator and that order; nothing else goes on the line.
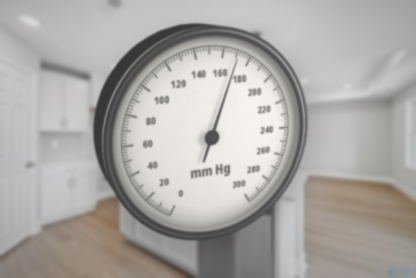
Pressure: 170; mmHg
